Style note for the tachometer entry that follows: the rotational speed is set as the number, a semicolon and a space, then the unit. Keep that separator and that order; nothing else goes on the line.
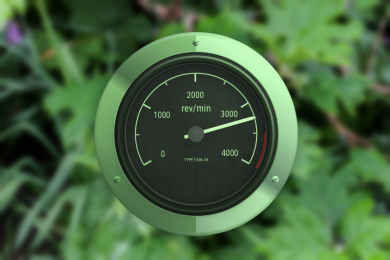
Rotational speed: 3250; rpm
